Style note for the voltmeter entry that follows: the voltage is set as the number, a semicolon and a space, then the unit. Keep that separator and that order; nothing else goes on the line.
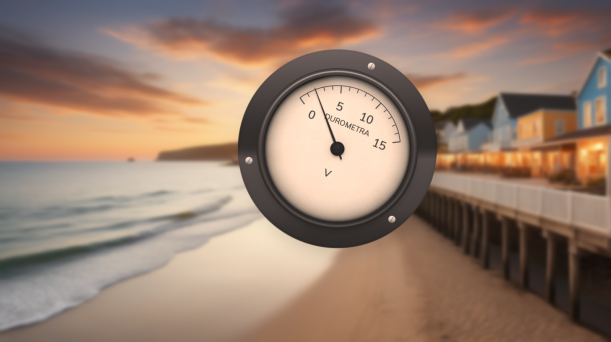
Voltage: 2; V
